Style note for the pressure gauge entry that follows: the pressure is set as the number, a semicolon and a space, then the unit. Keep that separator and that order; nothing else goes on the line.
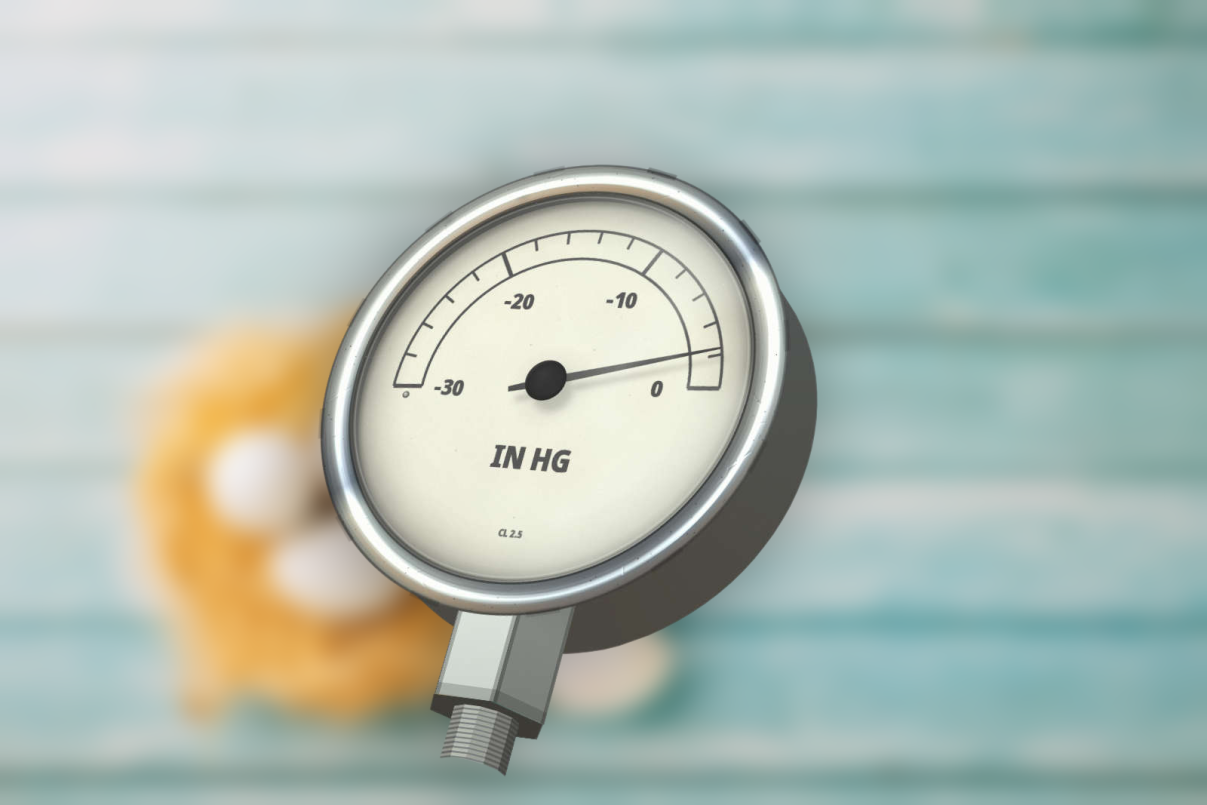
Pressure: -2; inHg
